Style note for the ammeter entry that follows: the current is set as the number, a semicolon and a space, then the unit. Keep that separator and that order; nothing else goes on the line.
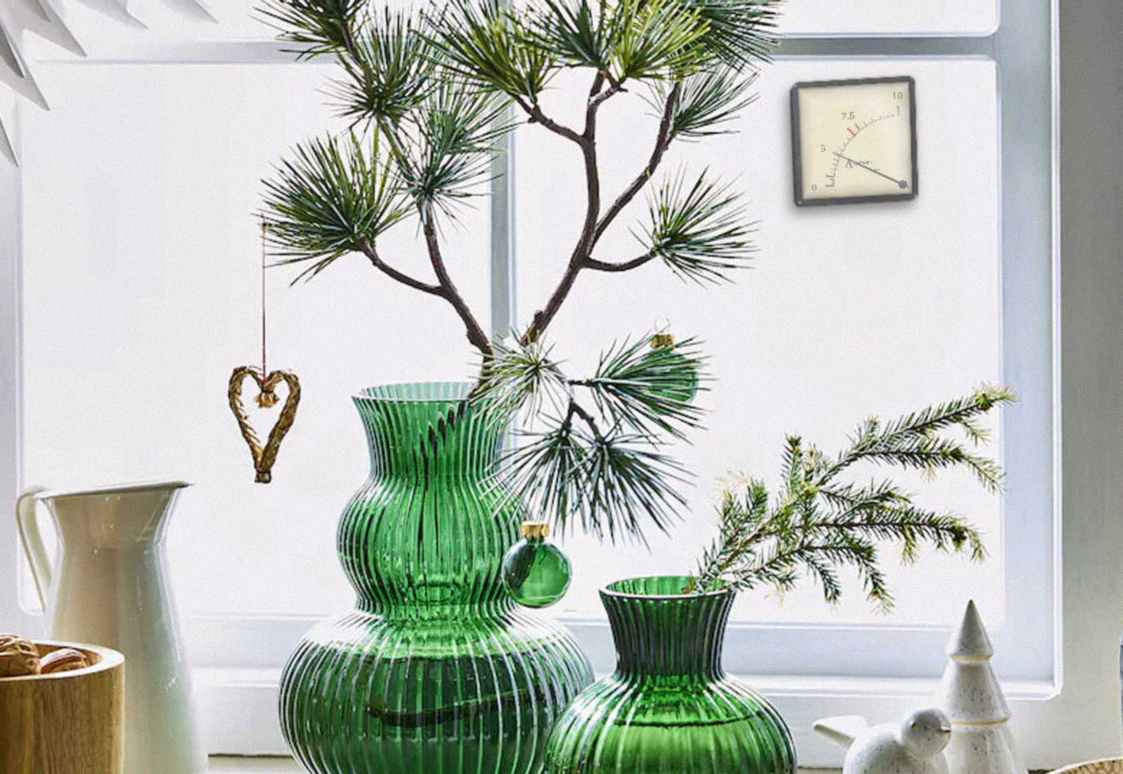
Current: 5; A
